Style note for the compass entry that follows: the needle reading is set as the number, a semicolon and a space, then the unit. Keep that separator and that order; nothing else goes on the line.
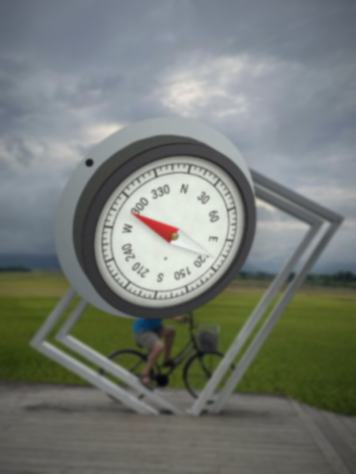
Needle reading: 290; °
